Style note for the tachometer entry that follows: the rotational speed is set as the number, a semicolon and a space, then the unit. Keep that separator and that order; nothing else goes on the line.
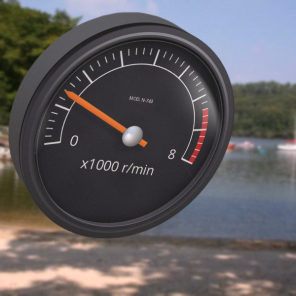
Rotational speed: 1400; rpm
